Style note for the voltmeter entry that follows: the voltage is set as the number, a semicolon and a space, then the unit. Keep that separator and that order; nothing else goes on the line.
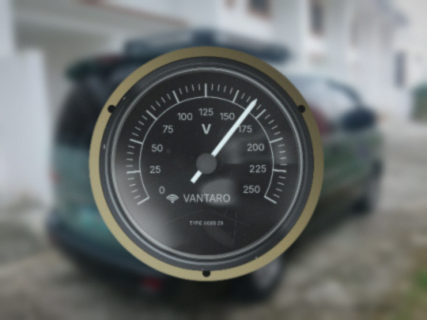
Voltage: 165; V
